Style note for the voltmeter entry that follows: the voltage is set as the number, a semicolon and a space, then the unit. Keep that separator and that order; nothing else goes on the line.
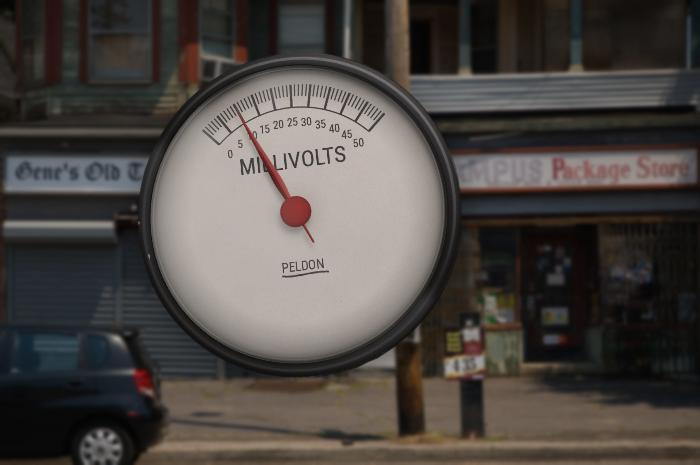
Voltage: 10; mV
